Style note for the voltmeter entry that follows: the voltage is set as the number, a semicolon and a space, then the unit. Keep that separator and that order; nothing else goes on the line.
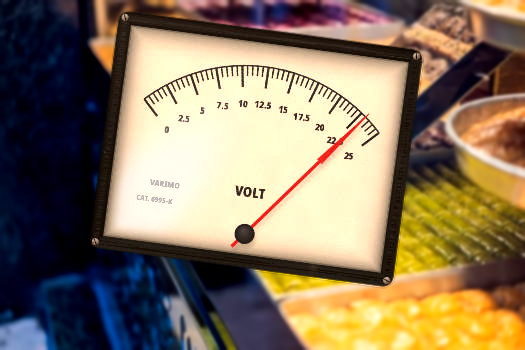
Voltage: 23; V
